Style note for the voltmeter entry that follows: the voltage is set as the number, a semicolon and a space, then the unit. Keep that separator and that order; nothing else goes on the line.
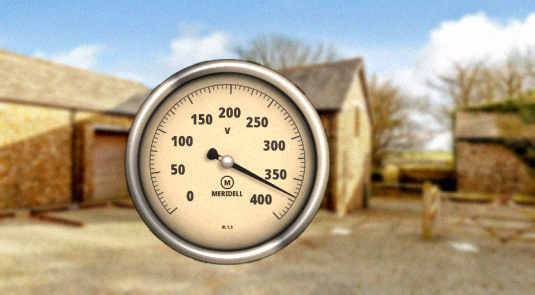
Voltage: 370; V
